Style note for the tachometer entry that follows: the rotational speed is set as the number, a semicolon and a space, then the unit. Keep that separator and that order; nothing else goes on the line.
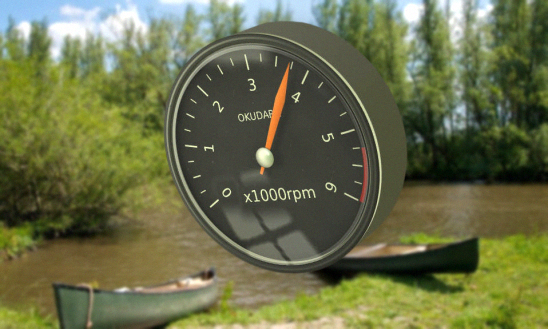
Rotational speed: 3750; rpm
